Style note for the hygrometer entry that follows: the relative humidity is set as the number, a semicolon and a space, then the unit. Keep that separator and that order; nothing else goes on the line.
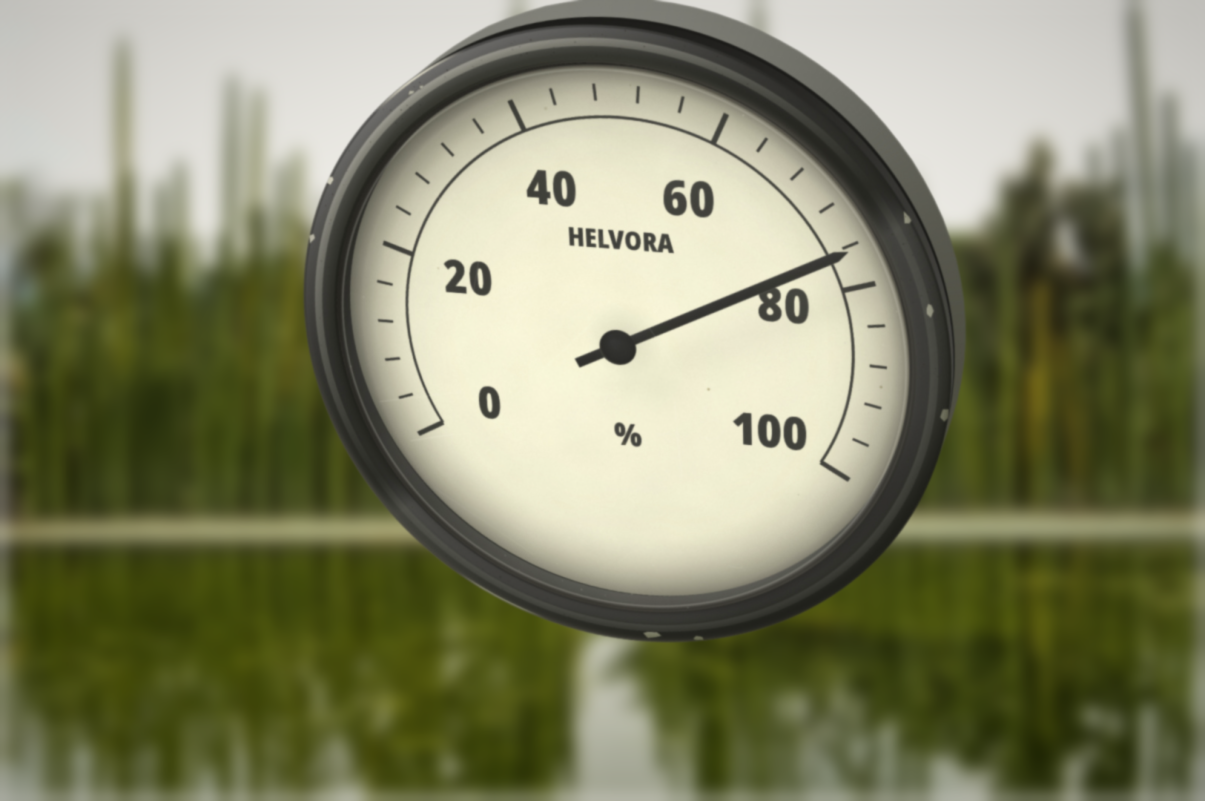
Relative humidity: 76; %
